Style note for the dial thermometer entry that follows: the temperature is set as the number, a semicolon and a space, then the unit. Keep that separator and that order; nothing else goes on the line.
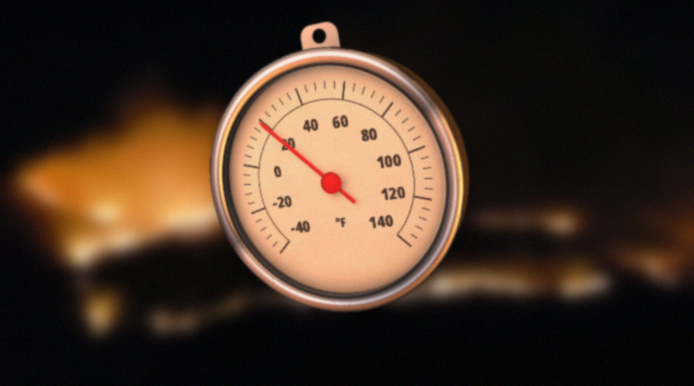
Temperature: 20; °F
